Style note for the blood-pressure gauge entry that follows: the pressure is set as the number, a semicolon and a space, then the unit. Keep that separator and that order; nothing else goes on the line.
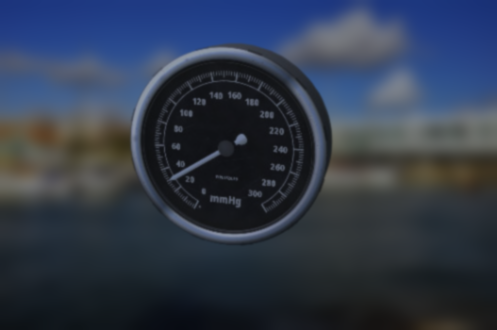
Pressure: 30; mmHg
